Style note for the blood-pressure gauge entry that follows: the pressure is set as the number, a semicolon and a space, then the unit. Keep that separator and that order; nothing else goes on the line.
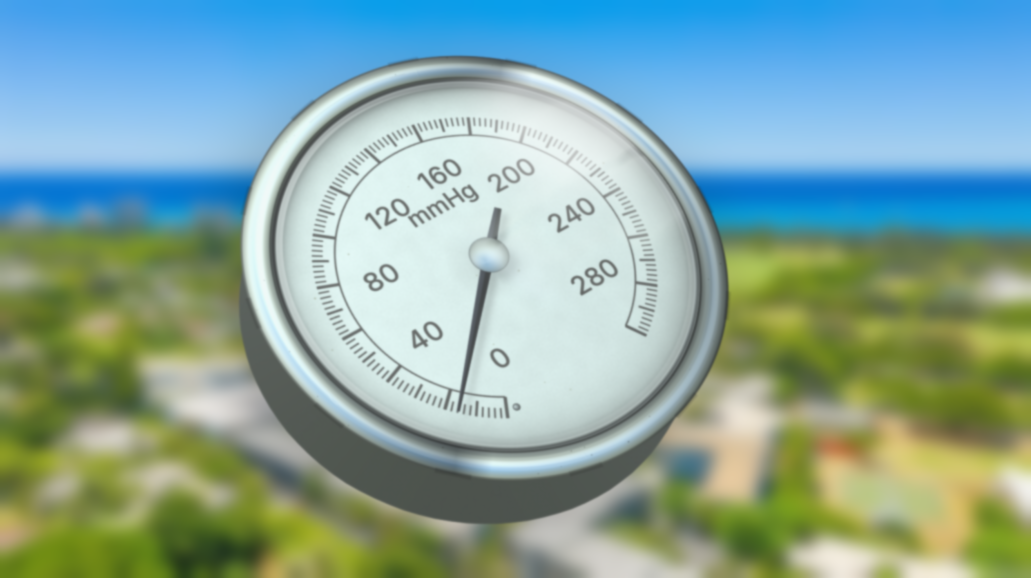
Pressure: 16; mmHg
